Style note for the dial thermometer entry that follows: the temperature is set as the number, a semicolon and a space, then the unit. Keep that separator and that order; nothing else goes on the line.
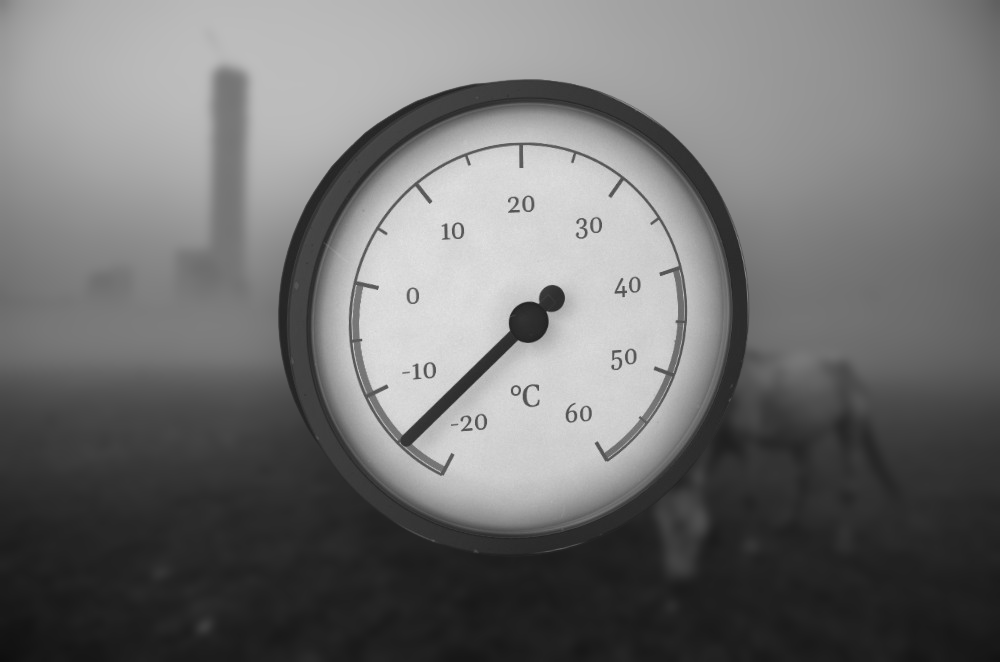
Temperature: -15; °C
